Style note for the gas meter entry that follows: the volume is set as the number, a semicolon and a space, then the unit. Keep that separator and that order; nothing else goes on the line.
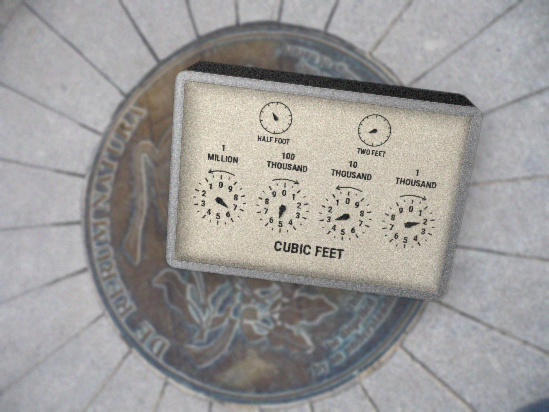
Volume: 653200; ft³
